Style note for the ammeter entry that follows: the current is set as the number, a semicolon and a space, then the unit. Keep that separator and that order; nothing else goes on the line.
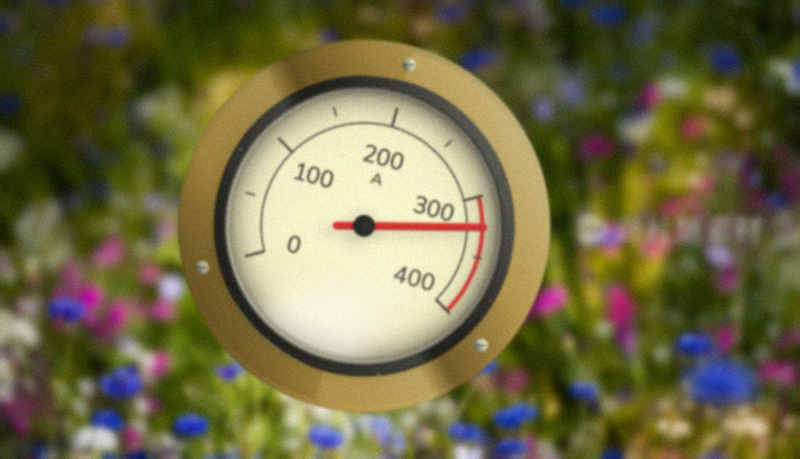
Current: 325; A
